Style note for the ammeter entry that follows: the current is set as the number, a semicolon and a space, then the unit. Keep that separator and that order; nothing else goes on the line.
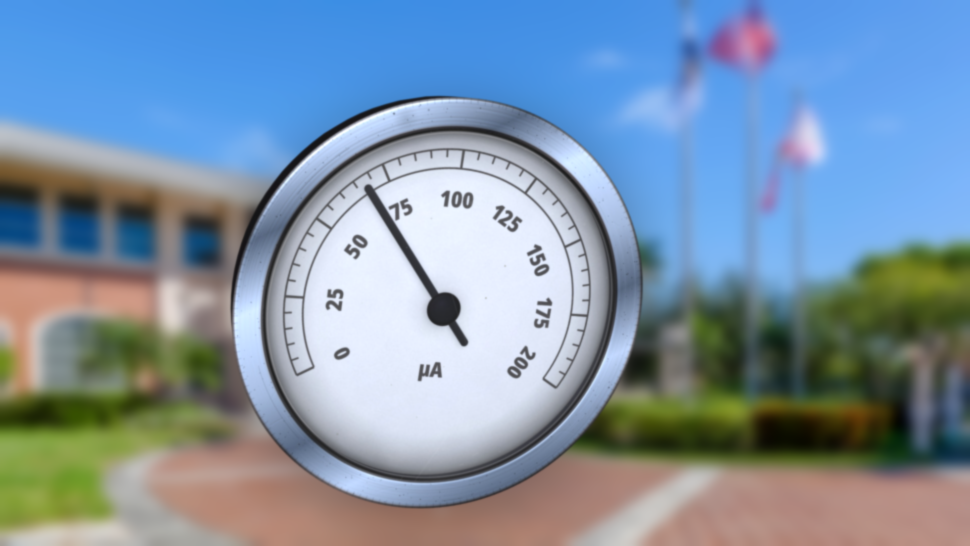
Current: 67.5; µA
